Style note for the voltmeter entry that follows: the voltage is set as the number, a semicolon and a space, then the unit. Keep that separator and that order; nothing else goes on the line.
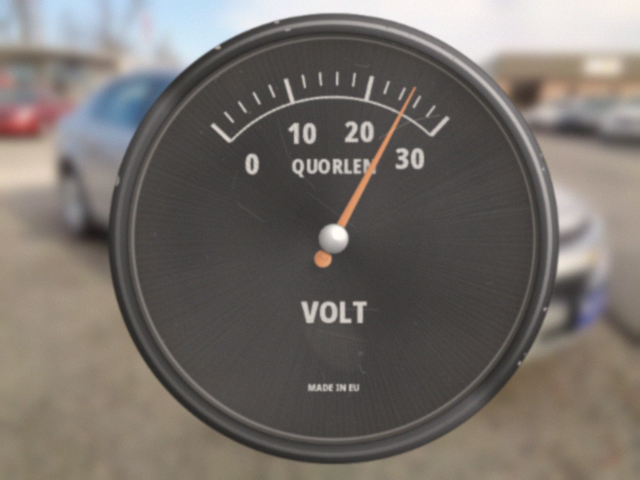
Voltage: 25; V
